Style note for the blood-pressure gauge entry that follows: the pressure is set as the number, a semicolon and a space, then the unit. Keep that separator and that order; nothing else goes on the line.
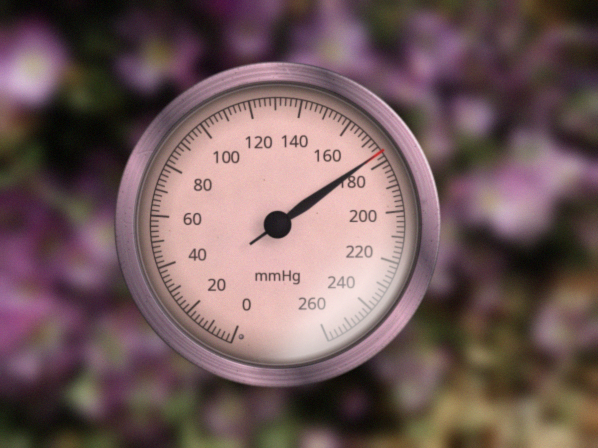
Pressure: 176; mmHg
